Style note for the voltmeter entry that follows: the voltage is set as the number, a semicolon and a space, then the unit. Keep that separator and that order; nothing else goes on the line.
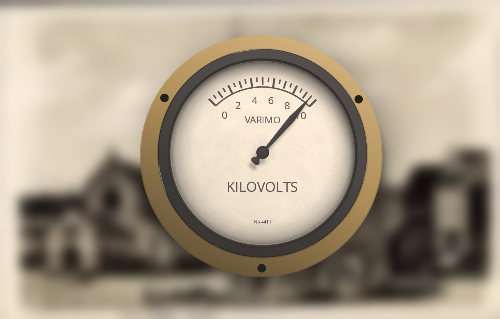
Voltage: 9.5; kV
